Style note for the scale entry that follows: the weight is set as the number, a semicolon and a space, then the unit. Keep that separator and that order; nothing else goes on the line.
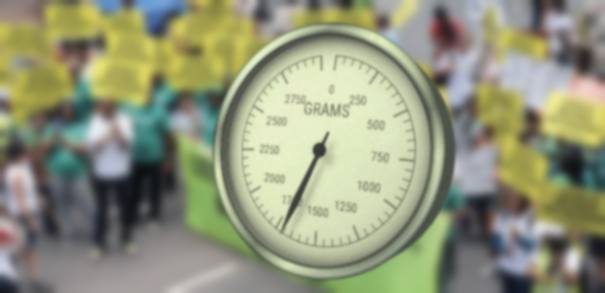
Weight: 1700; g
